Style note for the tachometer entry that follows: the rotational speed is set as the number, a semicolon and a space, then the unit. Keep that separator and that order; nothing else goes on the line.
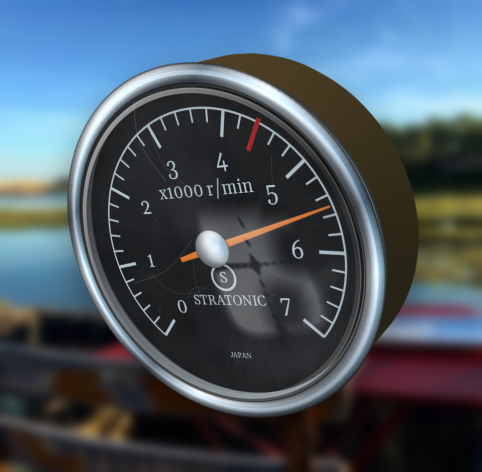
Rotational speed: 5500; rpm
